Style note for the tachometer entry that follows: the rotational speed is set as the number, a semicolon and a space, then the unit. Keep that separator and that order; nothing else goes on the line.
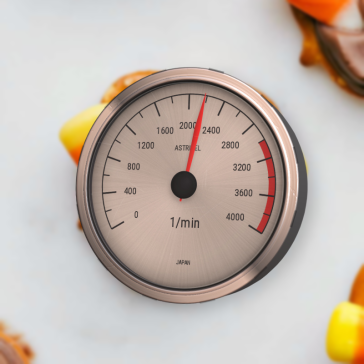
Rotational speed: 2200; rpm
